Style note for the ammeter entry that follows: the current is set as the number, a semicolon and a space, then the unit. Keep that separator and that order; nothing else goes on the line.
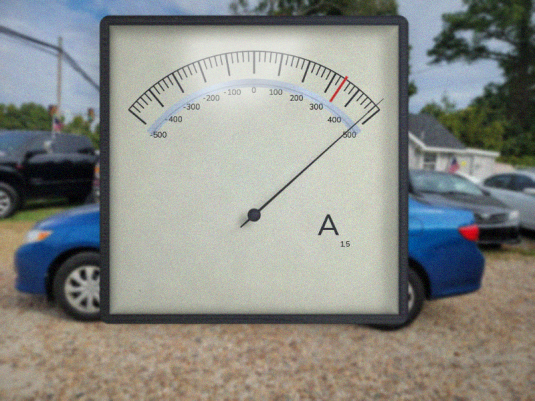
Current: 480; A
